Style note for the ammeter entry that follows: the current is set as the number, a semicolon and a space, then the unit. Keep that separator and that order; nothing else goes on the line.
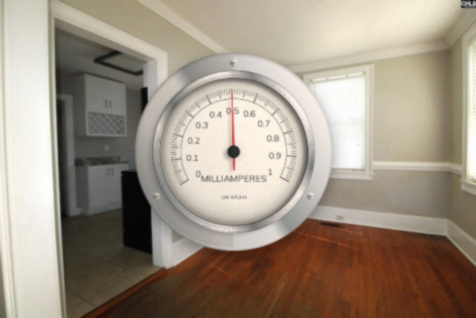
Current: 0.5; mA
